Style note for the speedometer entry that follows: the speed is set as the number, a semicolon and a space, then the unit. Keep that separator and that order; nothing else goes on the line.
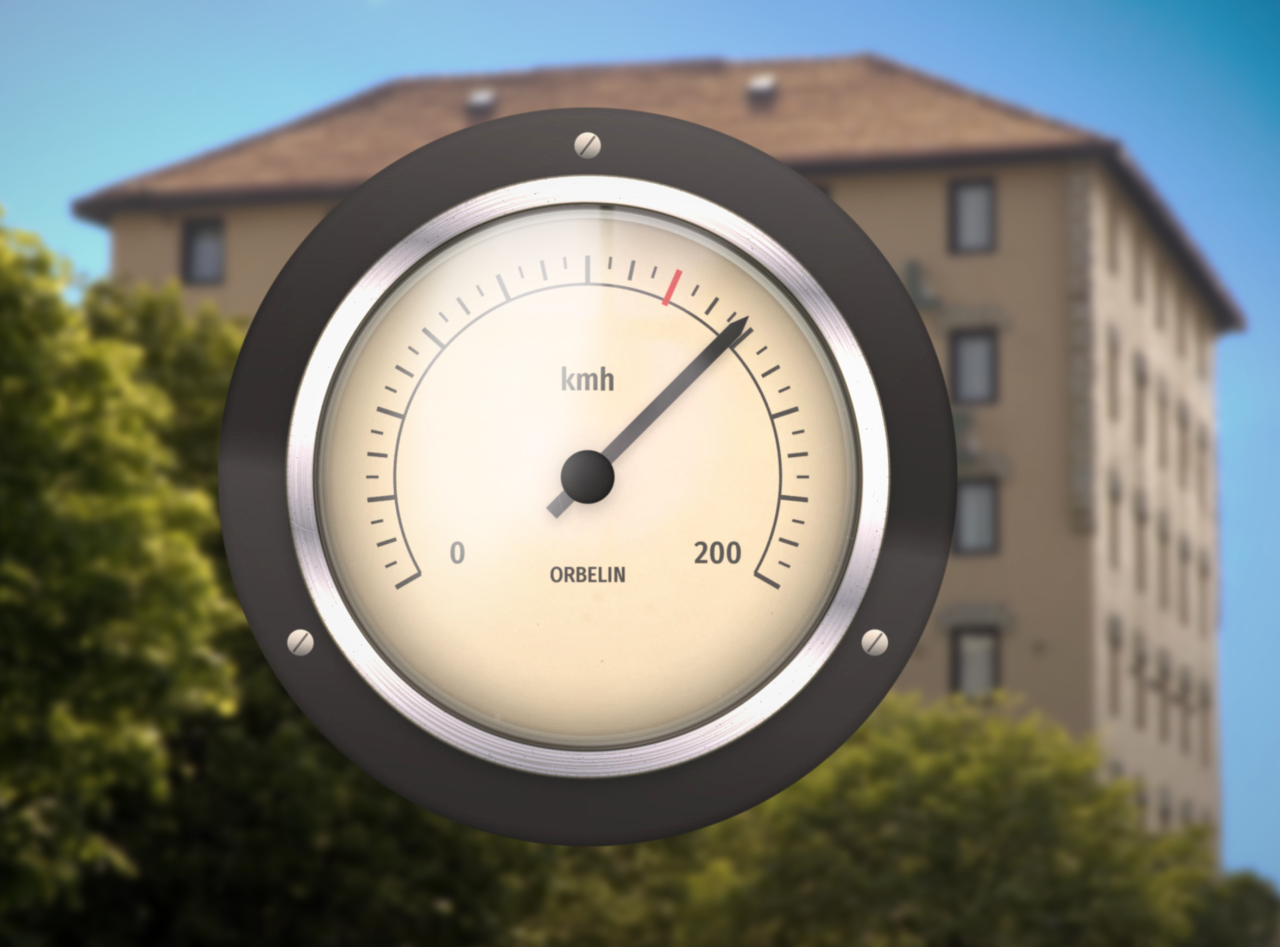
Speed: 137.5; km/h
